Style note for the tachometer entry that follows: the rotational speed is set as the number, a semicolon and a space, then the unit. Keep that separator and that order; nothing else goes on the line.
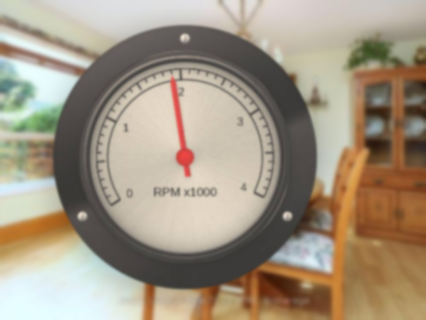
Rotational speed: 1900; rpm
